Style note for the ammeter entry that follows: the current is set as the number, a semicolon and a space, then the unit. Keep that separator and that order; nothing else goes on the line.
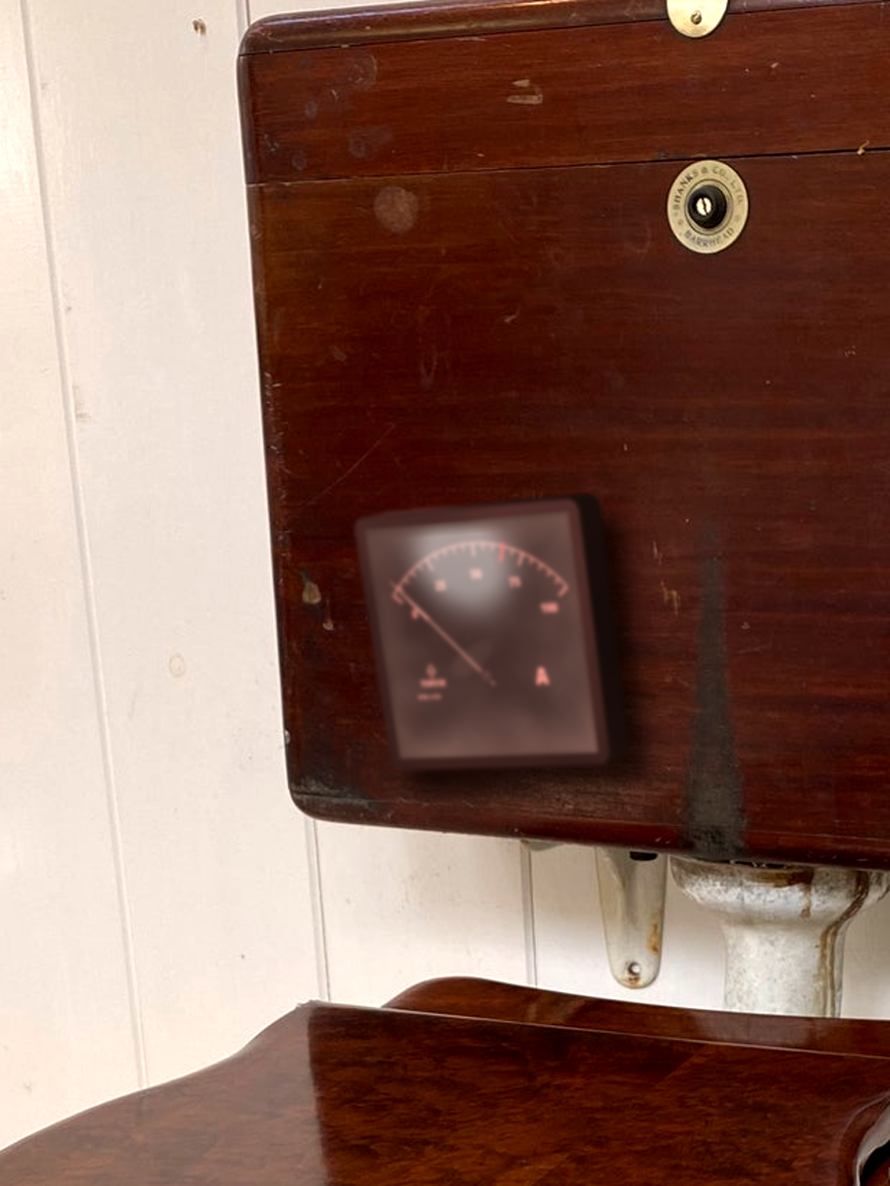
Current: 5; A
